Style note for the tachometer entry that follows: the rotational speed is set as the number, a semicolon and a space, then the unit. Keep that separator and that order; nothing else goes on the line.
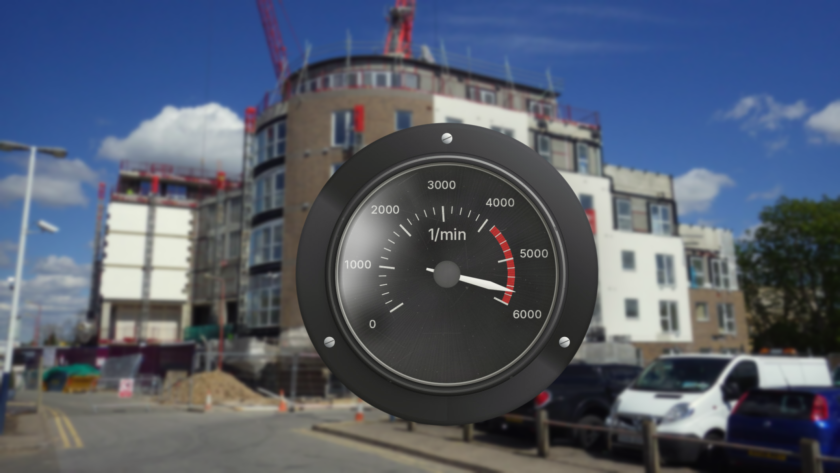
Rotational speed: 5700; rpm
